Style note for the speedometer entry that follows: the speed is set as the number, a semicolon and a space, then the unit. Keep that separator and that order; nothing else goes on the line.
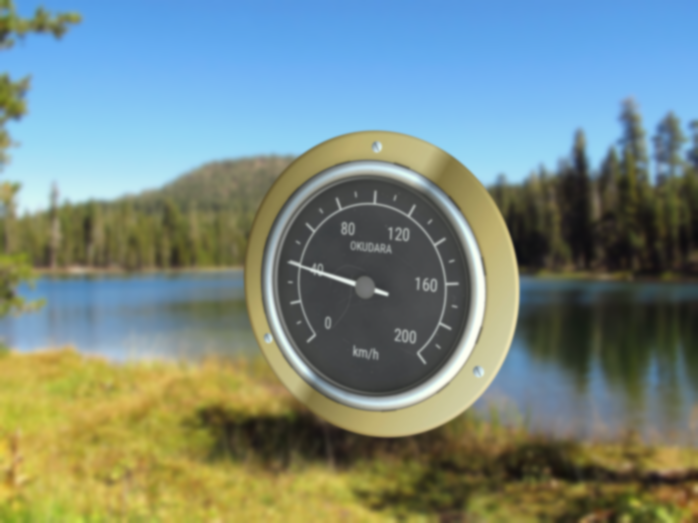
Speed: 40; km/h
